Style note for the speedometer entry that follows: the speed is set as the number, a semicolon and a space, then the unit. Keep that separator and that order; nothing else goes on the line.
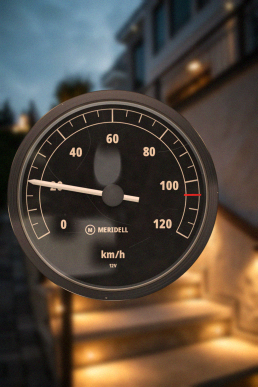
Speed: 20; km/h
